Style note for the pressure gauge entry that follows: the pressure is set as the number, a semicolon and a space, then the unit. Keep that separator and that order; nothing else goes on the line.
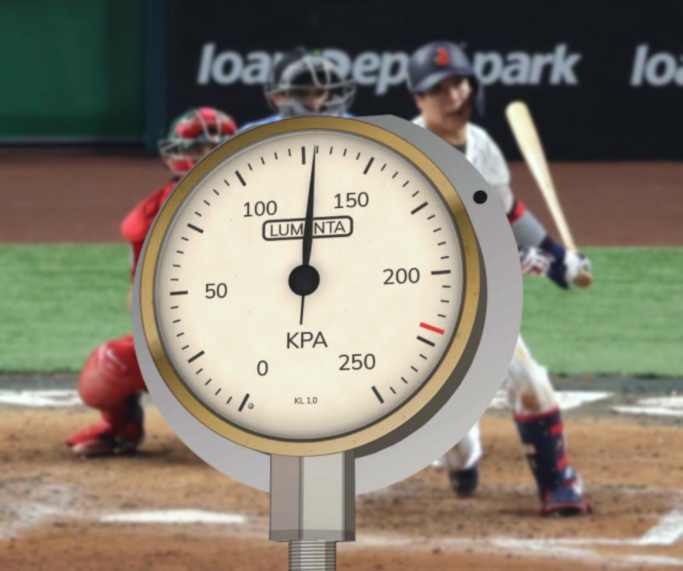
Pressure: 130; kPa
